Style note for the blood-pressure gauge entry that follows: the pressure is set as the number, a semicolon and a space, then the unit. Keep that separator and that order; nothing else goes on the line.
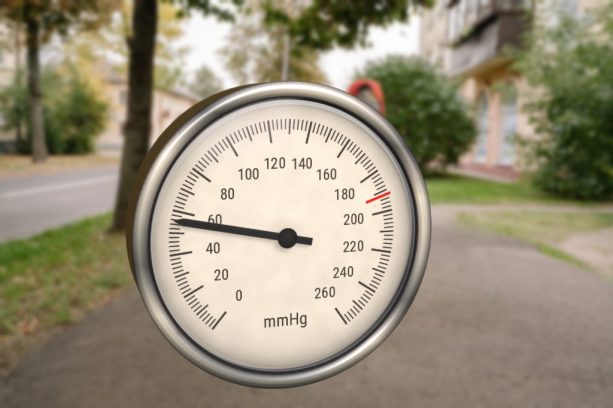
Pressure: 56; mmHg
